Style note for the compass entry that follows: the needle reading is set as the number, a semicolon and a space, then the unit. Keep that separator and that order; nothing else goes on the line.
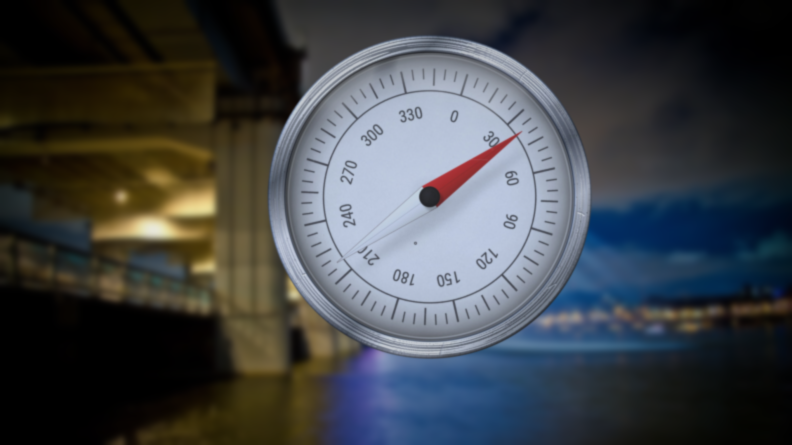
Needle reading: 37.5; °
